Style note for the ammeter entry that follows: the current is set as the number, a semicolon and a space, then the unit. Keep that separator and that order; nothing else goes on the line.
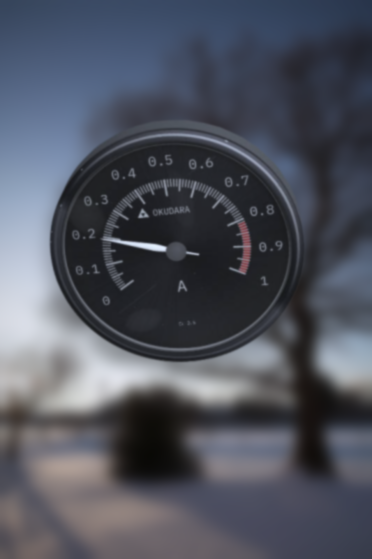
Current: 0.2; A
